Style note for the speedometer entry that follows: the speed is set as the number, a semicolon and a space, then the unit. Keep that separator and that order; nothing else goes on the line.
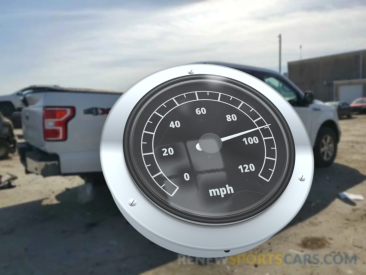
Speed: 95; mph
